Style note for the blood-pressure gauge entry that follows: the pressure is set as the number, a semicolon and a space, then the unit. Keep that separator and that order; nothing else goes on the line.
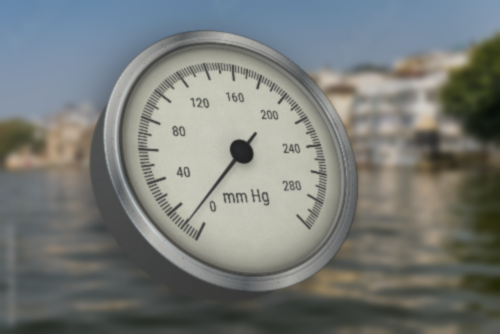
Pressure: 10; mmHg
